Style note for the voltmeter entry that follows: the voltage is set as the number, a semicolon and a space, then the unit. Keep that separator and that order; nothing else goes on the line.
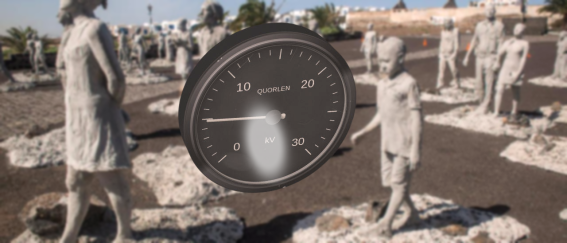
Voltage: 5; kV
